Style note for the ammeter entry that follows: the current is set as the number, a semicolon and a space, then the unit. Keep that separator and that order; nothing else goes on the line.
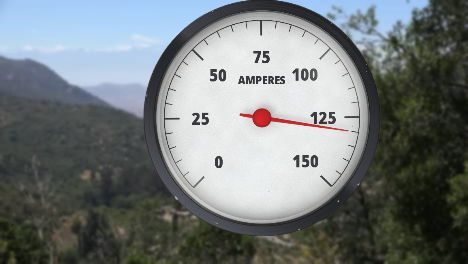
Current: 130; A
